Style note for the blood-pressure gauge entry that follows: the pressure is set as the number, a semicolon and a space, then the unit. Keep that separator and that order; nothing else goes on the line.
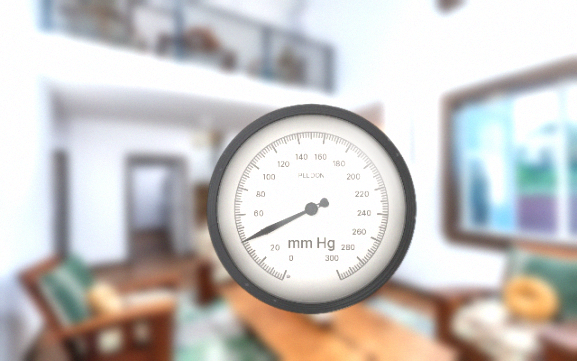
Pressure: 40; mmHg
